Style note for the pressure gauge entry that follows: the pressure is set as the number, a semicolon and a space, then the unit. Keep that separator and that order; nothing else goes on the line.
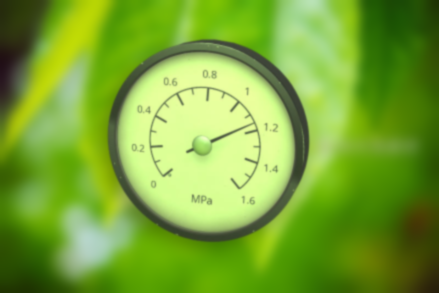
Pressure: 1.15; MPa
